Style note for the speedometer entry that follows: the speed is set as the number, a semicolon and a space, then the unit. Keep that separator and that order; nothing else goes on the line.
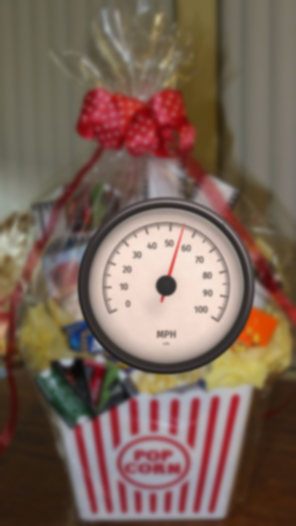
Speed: 55; mph
